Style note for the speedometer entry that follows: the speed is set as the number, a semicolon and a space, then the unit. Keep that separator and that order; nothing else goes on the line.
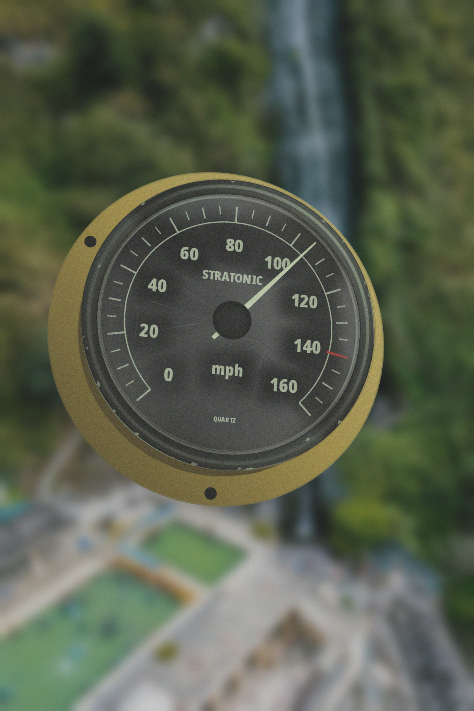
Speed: 105; mph
